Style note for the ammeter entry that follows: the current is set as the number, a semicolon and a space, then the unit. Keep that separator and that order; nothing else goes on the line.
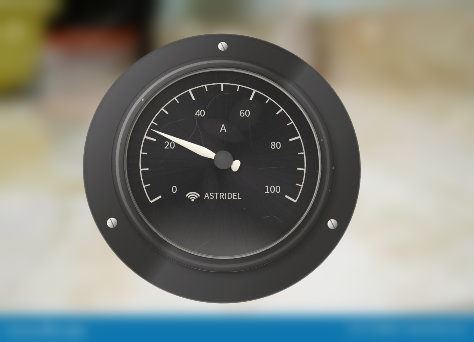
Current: 22.5; A
